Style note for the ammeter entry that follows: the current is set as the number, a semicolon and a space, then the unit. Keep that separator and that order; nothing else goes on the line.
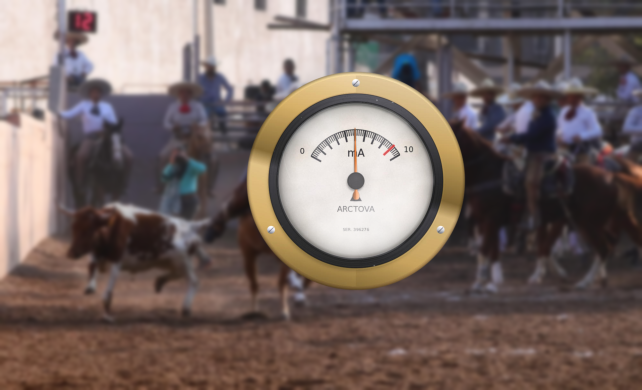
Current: 5; mA
